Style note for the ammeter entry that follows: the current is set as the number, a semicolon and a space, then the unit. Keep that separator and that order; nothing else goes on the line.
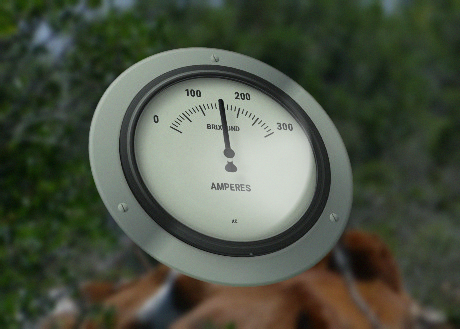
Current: 150; A
